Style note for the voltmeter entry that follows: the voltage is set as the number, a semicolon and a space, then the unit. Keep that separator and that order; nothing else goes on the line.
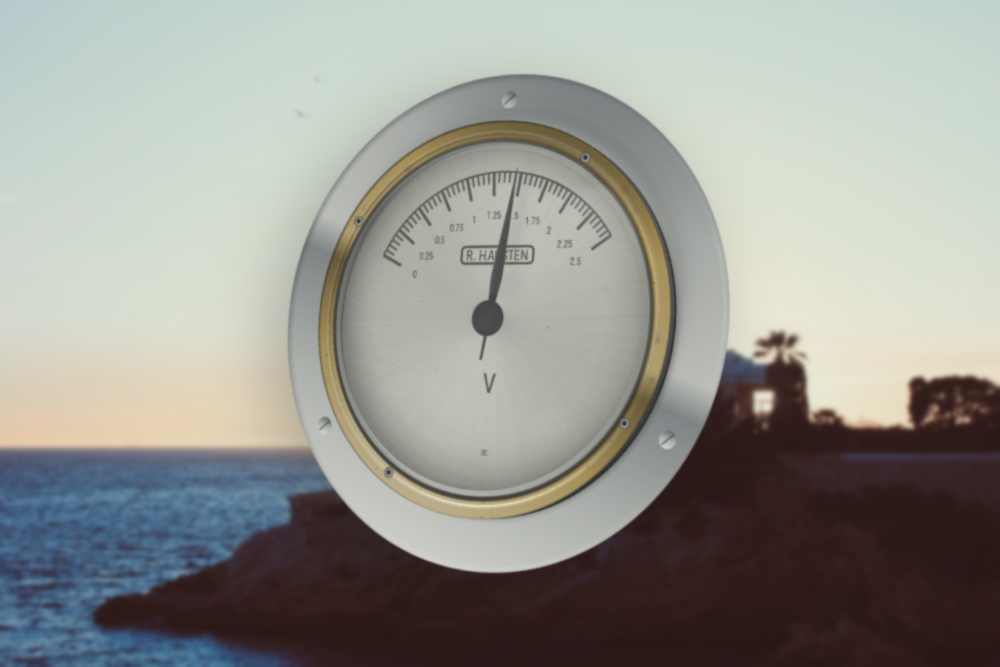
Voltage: 1.5; V
